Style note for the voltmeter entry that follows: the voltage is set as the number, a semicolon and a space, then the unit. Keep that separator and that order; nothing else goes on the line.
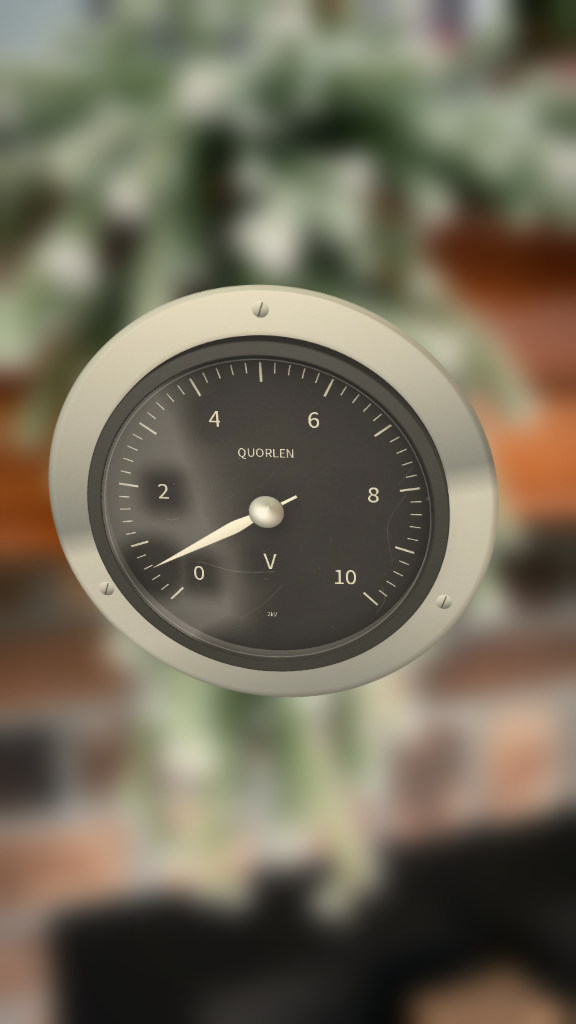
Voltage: 0.6; V
